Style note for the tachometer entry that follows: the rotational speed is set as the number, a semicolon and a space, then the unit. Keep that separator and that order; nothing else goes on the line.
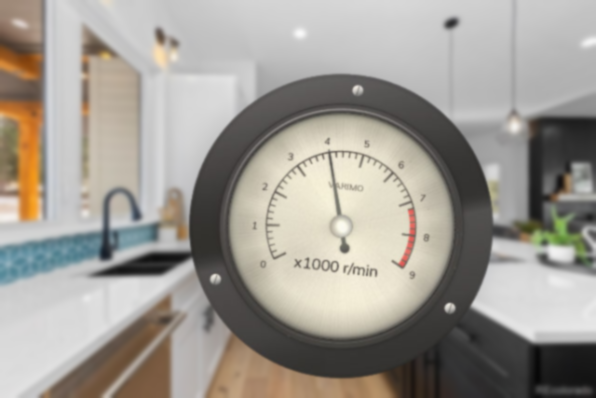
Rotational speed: 4000; rpm
